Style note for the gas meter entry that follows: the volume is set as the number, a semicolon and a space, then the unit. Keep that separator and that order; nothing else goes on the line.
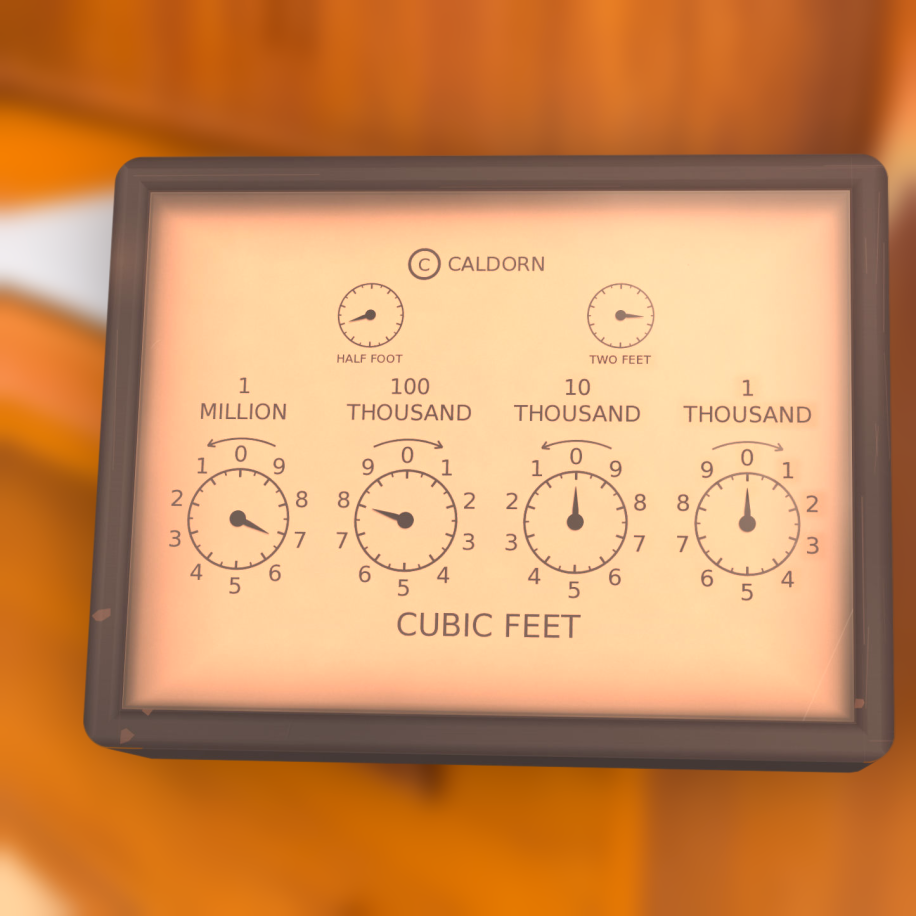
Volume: 680000; ft³
